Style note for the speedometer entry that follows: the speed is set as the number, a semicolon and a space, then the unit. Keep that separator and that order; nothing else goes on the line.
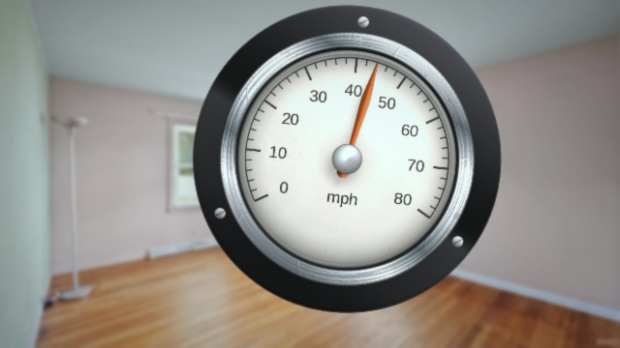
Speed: 44; mph
